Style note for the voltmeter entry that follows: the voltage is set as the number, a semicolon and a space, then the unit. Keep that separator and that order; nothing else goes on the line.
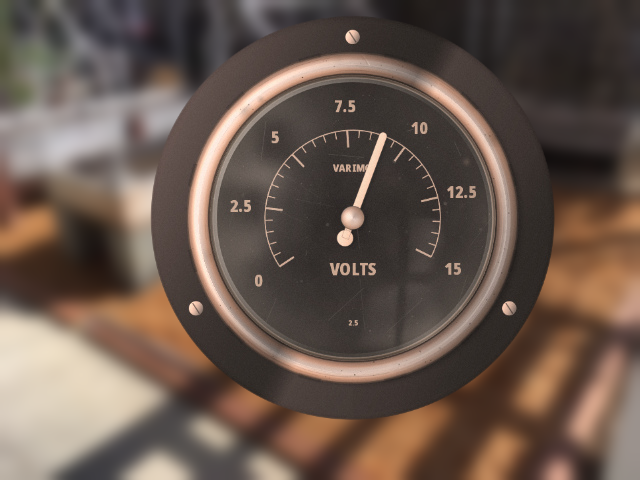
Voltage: 9; V
